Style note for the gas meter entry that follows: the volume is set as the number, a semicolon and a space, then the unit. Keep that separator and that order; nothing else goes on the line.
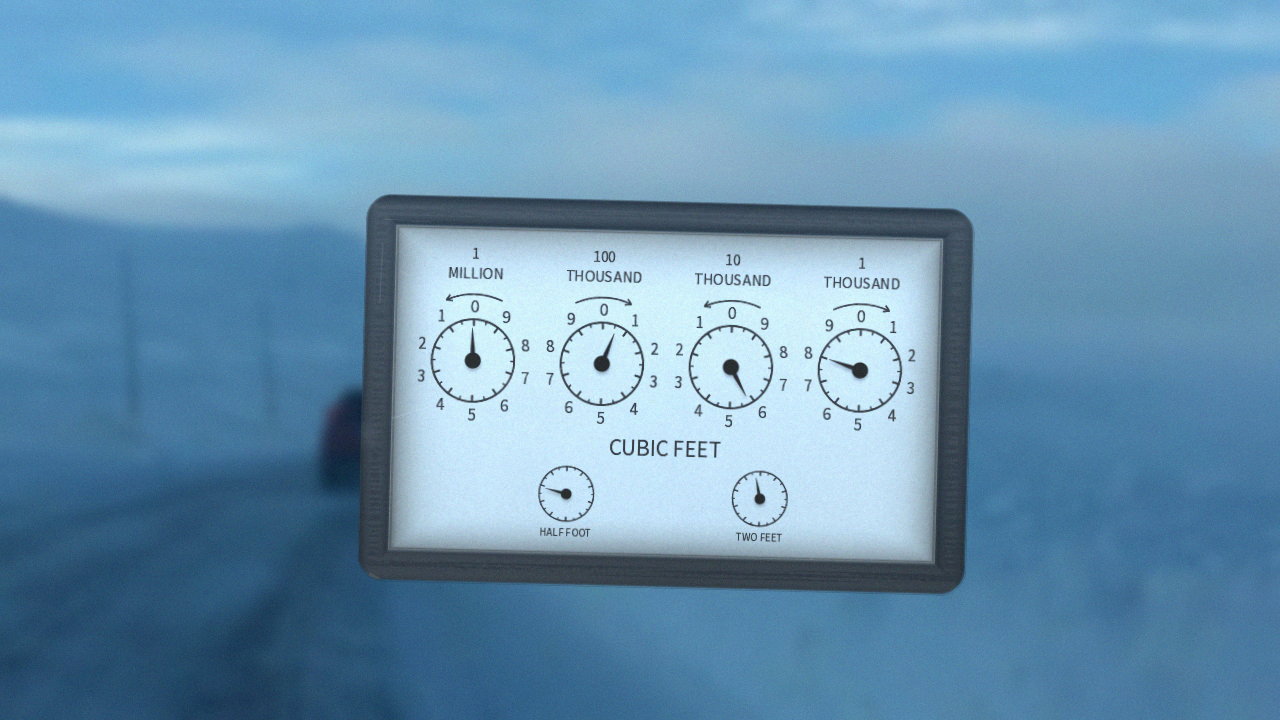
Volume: 5800; ft³
